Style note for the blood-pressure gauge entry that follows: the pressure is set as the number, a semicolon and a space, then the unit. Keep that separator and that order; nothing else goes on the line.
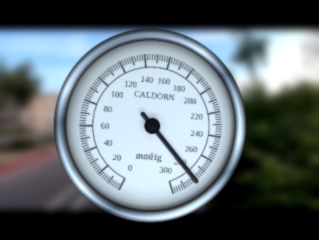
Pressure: 280; mmHg
